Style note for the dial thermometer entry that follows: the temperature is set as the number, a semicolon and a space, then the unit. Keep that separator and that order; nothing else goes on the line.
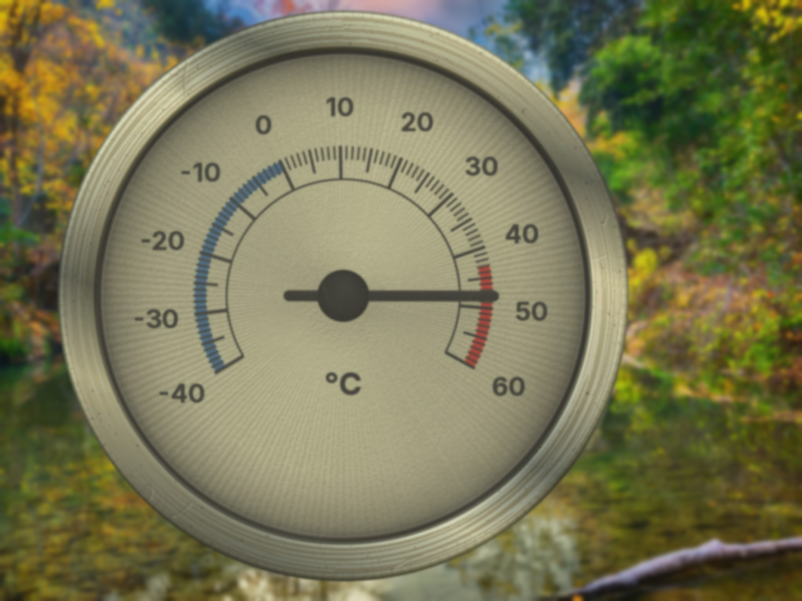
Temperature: 48; °C
